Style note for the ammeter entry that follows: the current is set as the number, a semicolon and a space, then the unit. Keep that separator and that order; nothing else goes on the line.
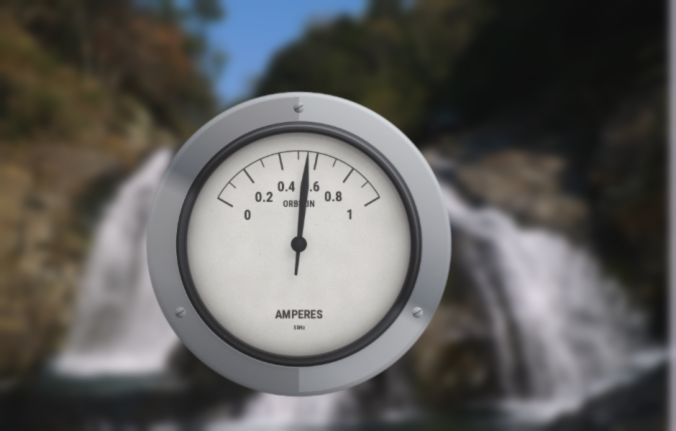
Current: 0.55; A
